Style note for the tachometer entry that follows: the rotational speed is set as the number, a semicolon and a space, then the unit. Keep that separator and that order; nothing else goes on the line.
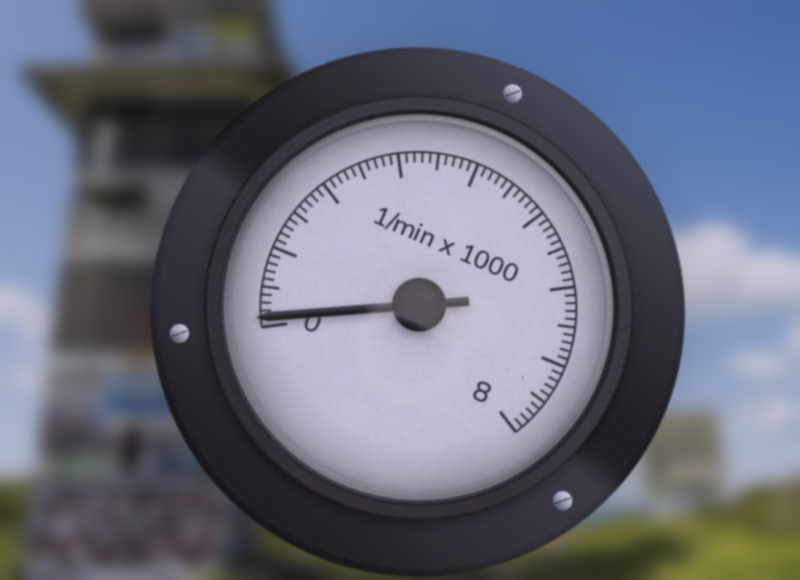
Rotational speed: 100; rpm
